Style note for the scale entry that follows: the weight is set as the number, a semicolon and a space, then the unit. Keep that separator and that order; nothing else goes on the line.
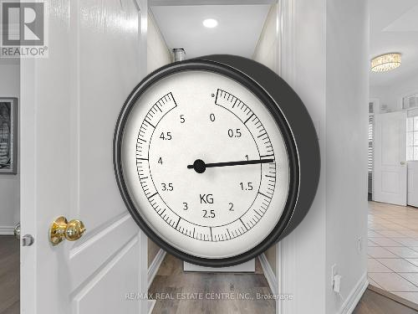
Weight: 1.05; kg
